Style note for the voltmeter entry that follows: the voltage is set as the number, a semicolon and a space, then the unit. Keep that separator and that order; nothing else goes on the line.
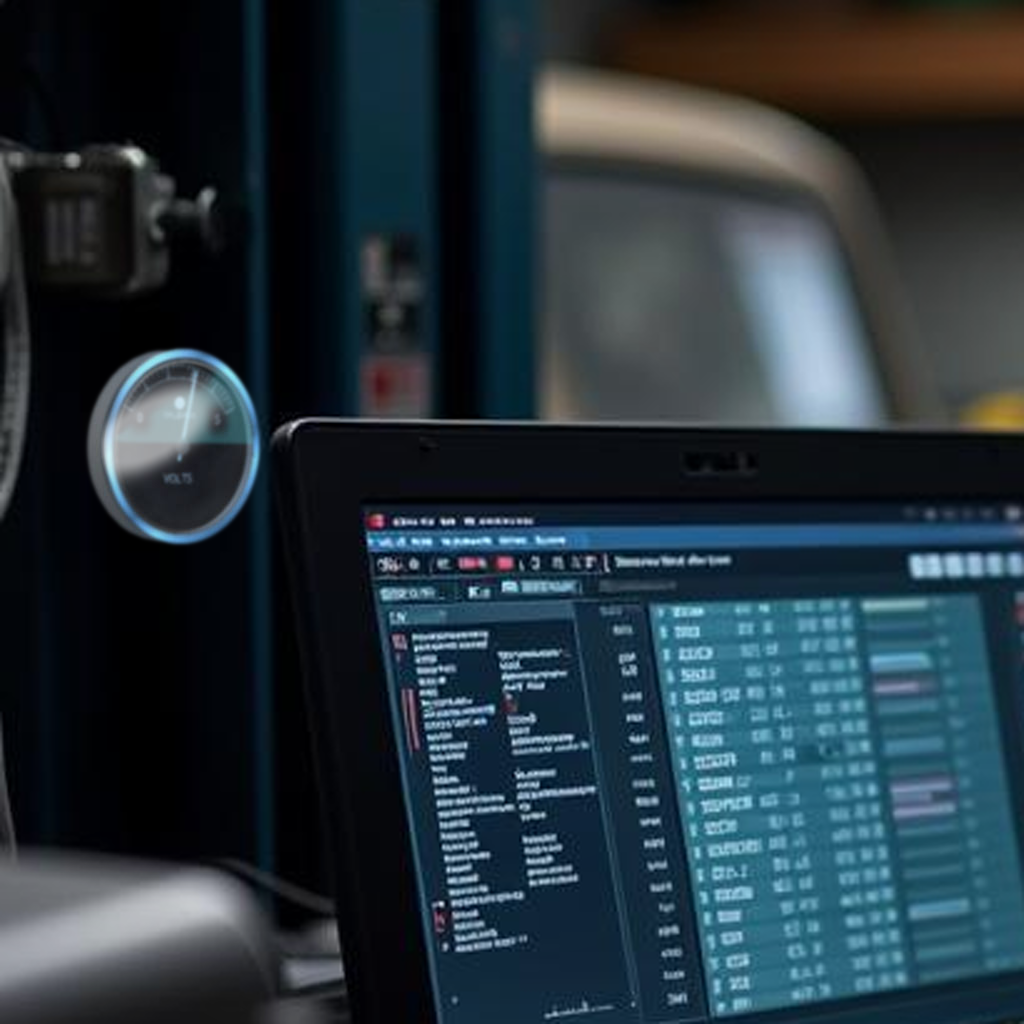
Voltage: 3; V
